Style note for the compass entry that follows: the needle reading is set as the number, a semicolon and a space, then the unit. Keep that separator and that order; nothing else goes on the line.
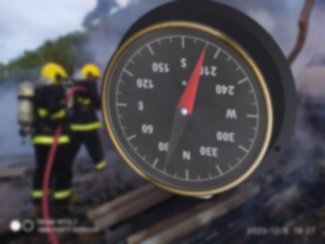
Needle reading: 200; °
